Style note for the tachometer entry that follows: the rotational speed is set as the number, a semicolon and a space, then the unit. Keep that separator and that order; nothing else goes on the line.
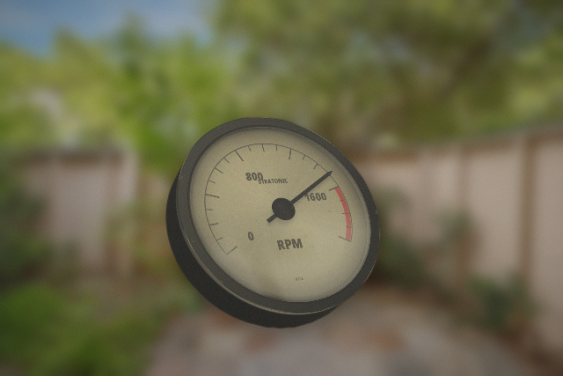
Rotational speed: 1500; rpm
